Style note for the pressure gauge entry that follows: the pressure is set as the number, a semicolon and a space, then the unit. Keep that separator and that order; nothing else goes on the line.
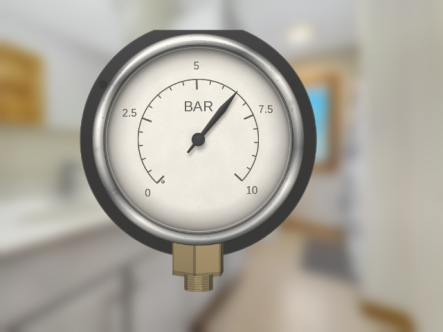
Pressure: 6.5; bar
